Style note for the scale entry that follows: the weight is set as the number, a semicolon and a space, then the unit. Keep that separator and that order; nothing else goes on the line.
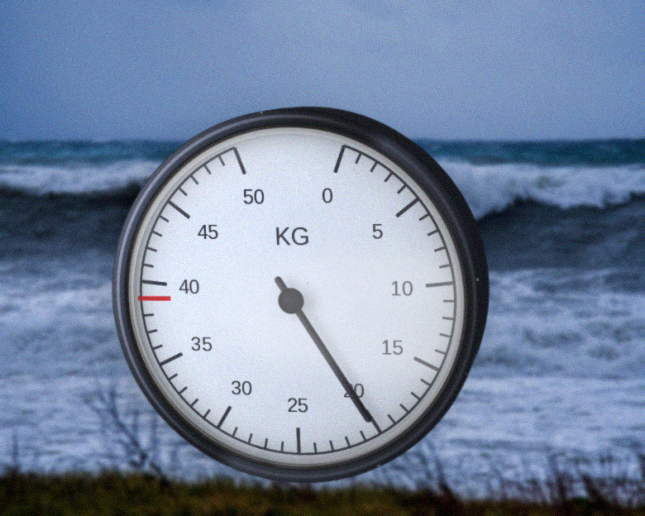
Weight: 20; kg
